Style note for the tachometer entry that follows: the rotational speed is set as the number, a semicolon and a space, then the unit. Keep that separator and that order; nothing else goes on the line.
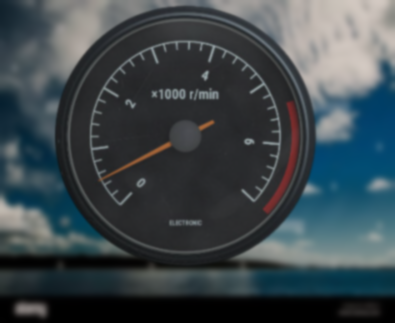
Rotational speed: 500; rpm
